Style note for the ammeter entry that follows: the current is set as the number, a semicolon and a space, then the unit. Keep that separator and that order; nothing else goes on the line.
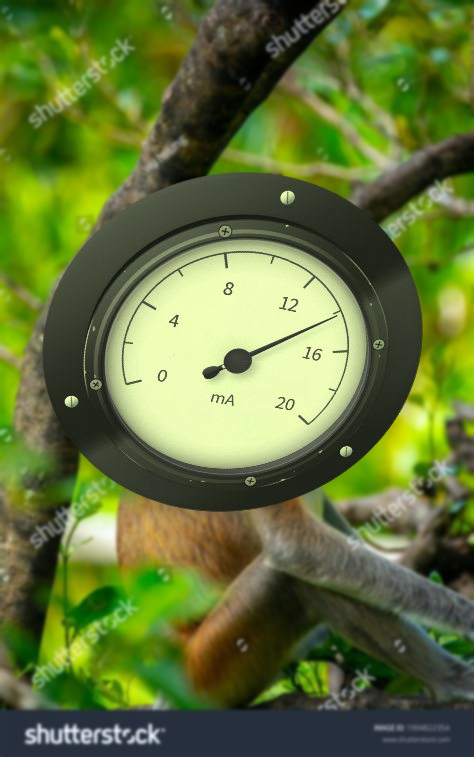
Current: 14; mA
